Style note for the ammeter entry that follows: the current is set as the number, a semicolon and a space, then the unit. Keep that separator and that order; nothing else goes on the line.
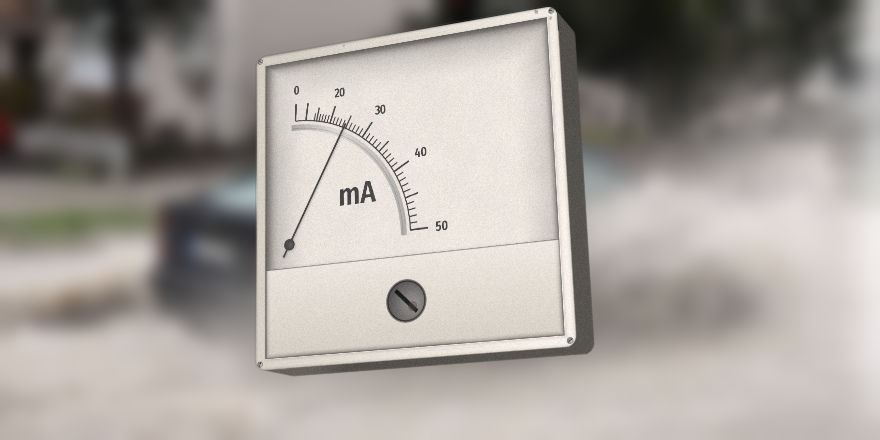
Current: 25; mA
